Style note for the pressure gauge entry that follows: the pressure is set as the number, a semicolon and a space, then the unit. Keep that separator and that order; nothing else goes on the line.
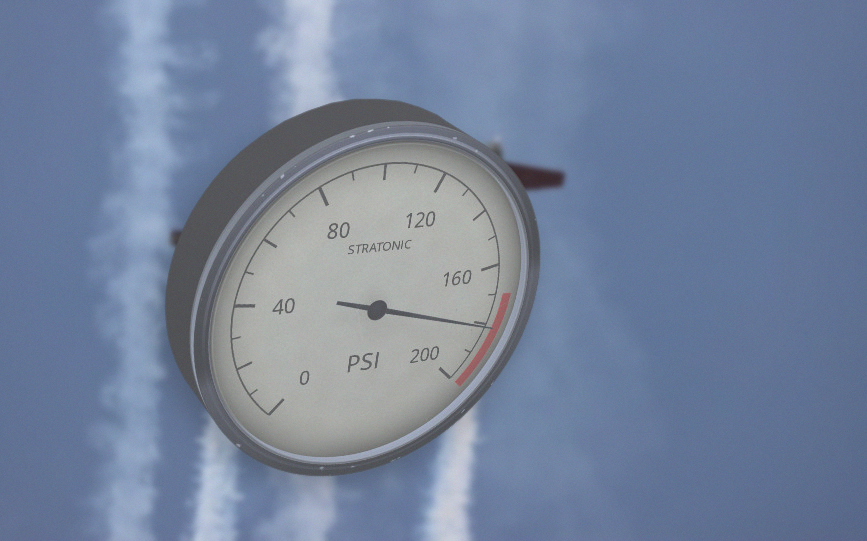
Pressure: 180; psi
